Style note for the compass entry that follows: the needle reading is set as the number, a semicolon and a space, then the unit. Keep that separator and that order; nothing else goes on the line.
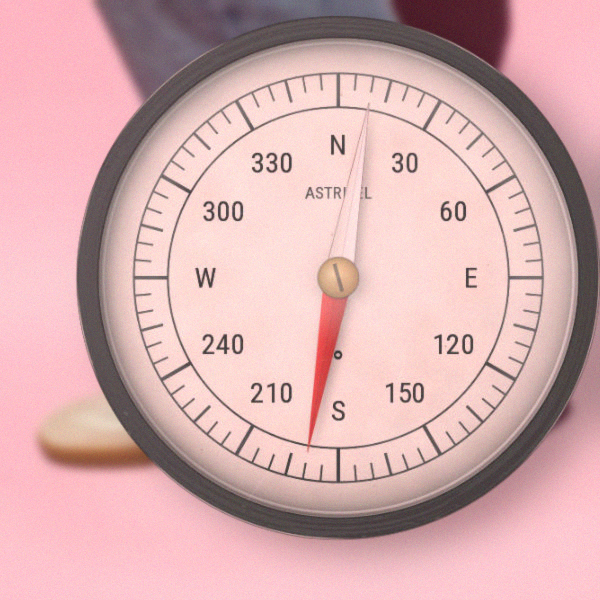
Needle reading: 190; °
